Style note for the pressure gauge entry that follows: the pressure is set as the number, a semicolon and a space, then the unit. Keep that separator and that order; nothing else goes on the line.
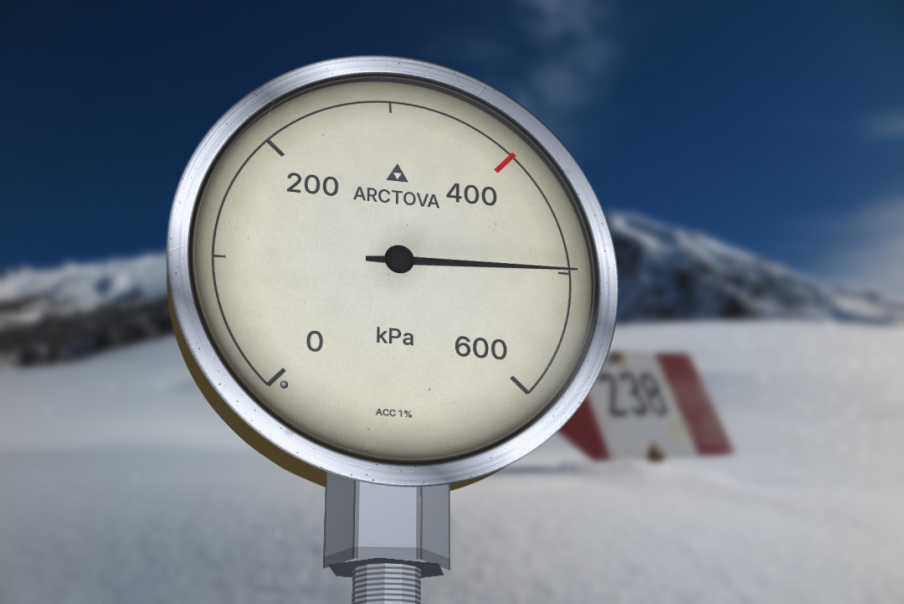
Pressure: 500; kPa
